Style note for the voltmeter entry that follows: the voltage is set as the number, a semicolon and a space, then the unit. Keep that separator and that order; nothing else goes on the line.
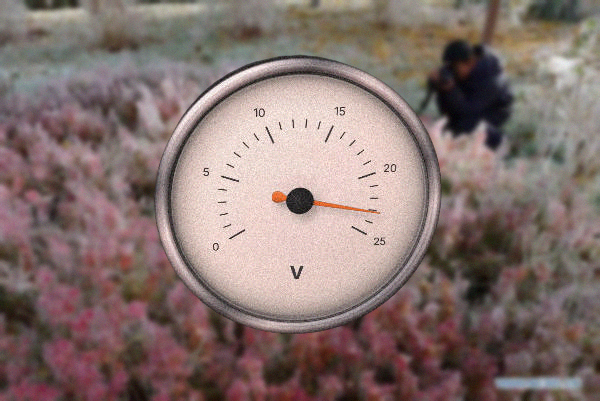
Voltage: 23; V
